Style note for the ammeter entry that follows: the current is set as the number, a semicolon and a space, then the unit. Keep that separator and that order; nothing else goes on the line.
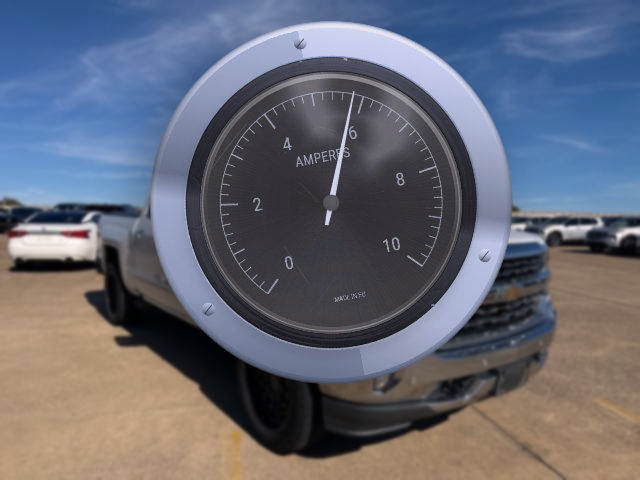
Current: 5.8; A
